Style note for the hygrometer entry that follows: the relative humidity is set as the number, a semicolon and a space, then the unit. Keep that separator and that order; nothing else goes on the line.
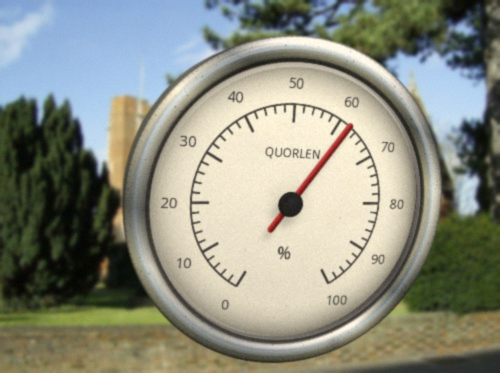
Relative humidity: 62; %
